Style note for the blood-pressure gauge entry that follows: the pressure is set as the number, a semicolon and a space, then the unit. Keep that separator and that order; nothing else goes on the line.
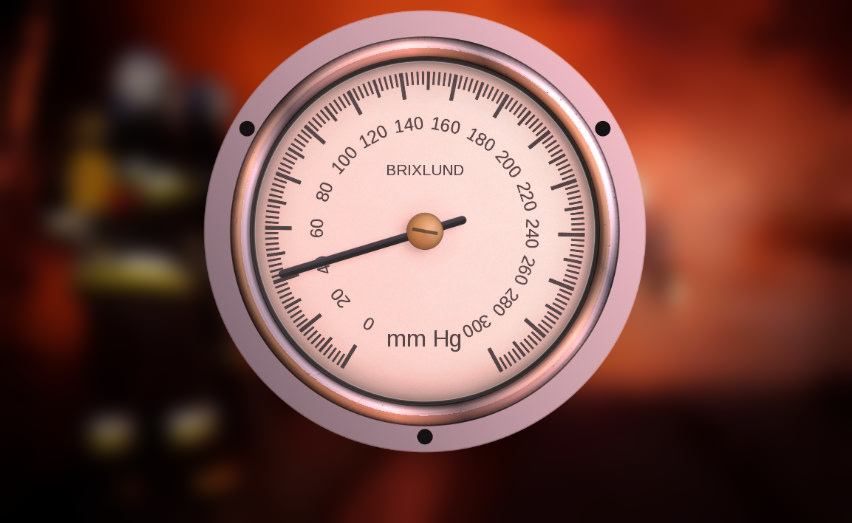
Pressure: 42; mmHg
